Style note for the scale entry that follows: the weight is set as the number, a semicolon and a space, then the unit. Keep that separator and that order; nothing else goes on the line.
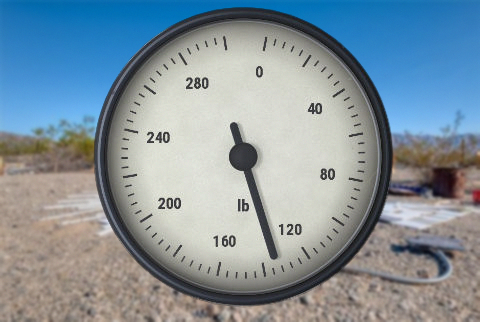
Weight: 134; lb
